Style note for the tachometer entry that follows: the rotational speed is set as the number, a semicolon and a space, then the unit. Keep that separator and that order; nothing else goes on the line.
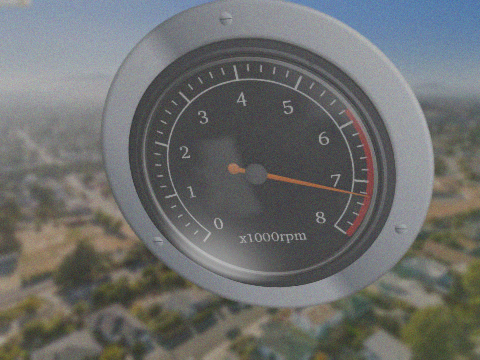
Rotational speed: 7200; rpm
